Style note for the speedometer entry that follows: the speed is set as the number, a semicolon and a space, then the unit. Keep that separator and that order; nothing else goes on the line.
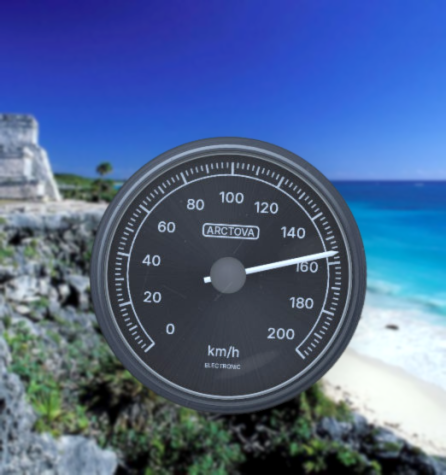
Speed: 156; km/h
